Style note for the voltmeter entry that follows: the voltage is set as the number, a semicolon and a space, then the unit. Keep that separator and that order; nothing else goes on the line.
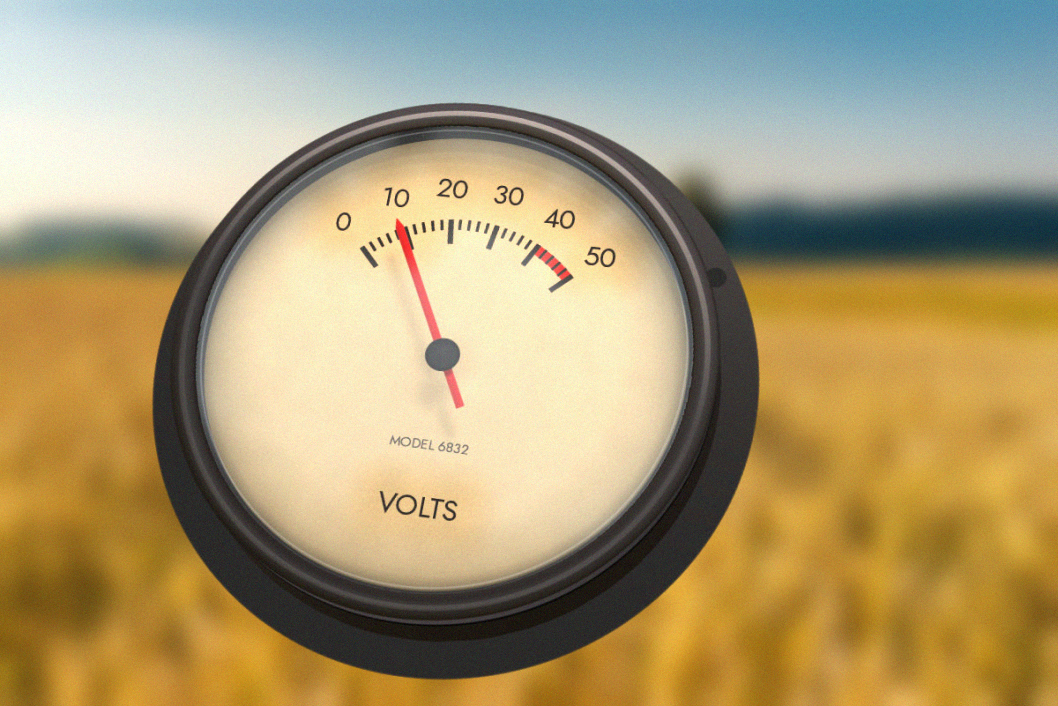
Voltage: 9; V
